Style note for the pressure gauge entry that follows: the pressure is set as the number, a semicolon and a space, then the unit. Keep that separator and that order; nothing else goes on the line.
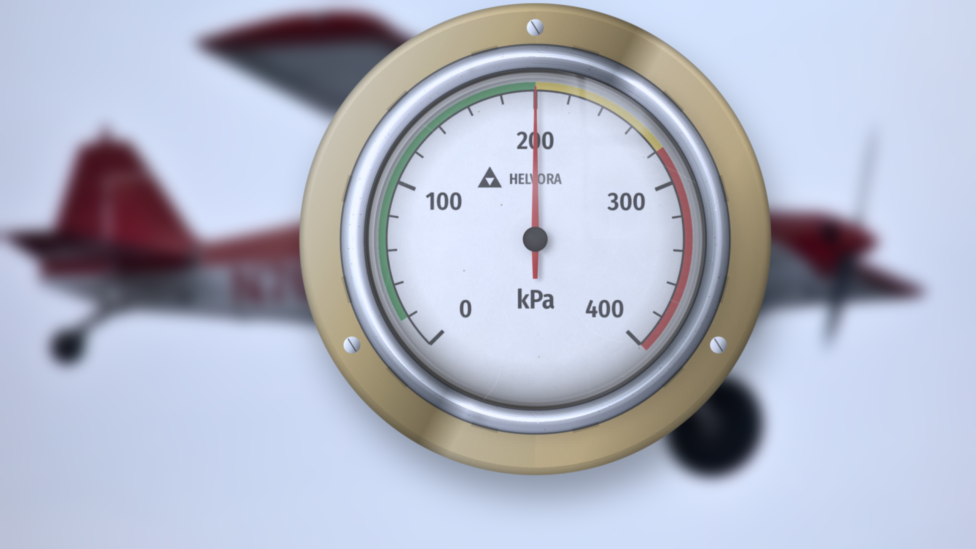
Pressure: 200; kPa
